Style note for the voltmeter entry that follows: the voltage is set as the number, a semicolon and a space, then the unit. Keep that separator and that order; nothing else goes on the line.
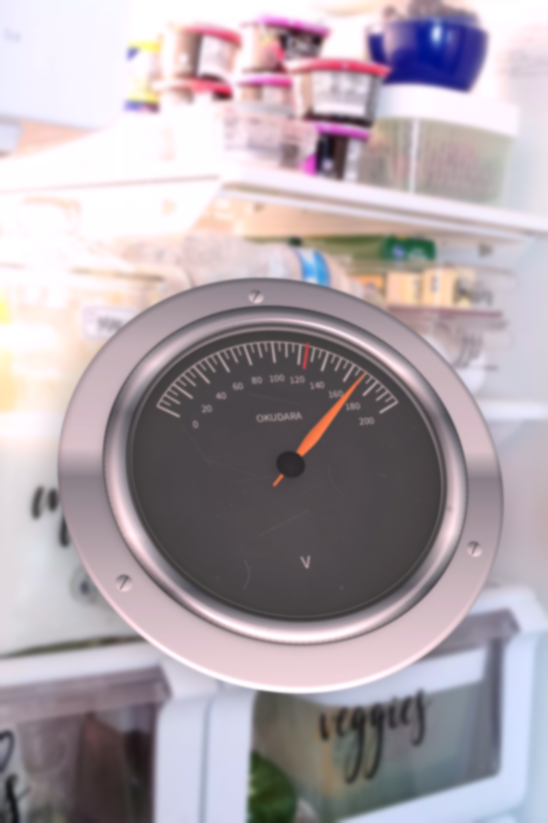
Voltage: 170; V
